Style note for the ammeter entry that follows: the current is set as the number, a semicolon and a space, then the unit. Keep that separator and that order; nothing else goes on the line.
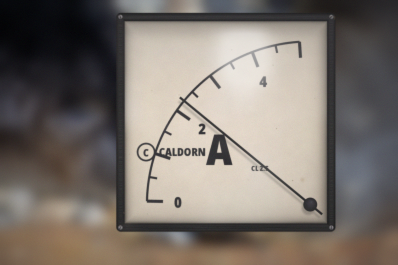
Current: 2.25; A
